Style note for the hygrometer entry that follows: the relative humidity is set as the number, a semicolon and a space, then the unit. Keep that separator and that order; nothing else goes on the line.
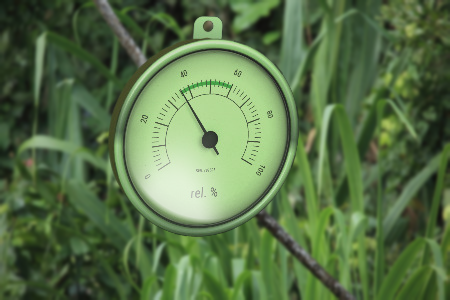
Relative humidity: 36; %
